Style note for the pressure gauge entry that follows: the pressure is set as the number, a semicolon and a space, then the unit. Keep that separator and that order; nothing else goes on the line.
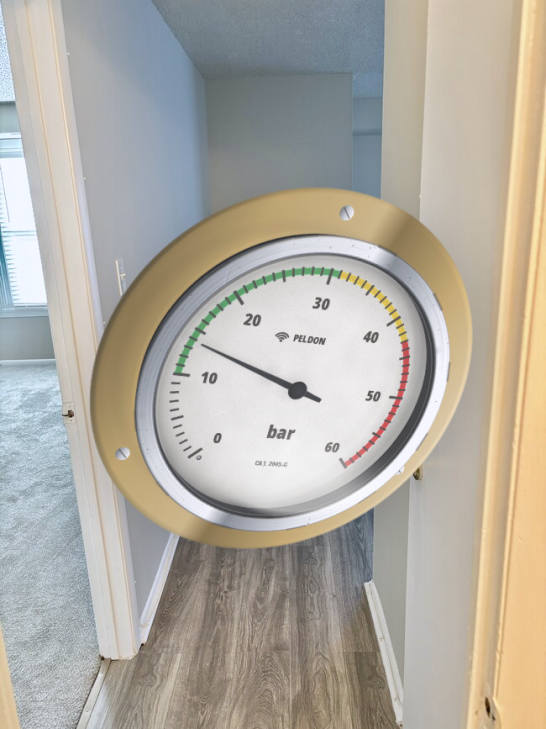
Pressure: 14; bar
